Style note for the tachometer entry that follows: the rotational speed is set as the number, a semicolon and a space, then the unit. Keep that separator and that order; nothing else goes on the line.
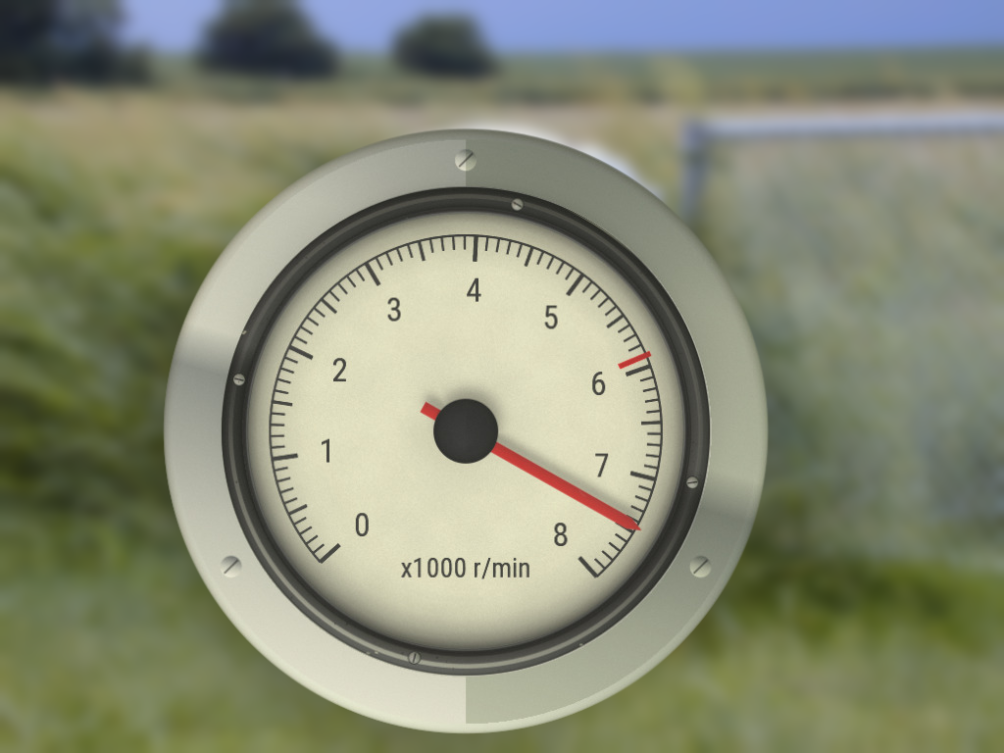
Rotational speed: 7450; rpm
